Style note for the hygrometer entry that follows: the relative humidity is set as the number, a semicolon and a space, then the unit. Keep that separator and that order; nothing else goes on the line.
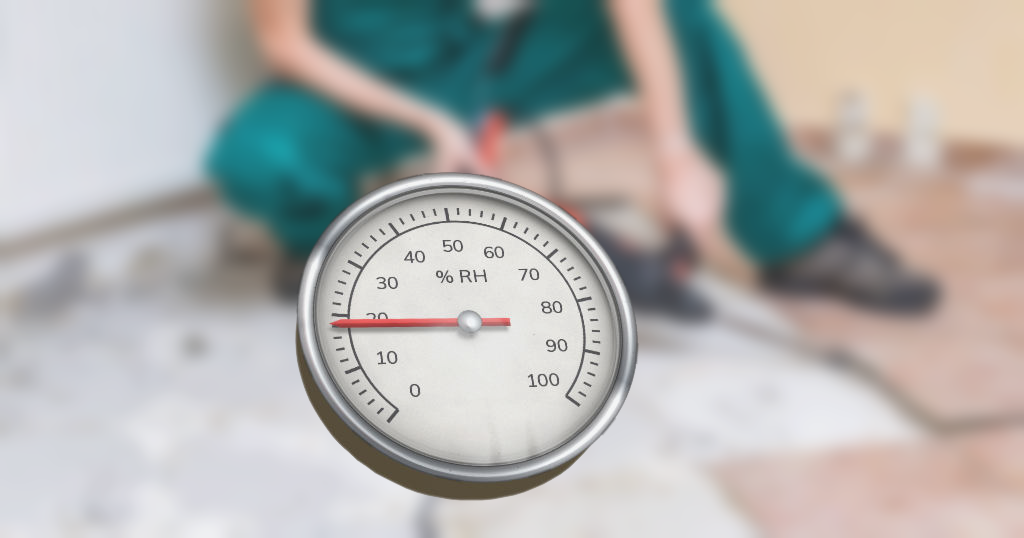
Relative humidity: 18; %
